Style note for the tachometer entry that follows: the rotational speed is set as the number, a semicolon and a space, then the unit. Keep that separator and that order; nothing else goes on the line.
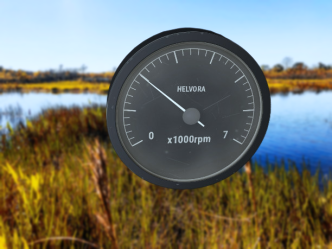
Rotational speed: 2000; rpm
